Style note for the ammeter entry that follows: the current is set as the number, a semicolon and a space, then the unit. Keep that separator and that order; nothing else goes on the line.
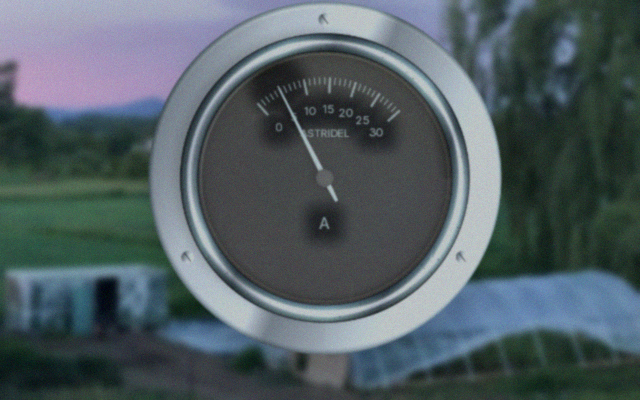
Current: 5; A
